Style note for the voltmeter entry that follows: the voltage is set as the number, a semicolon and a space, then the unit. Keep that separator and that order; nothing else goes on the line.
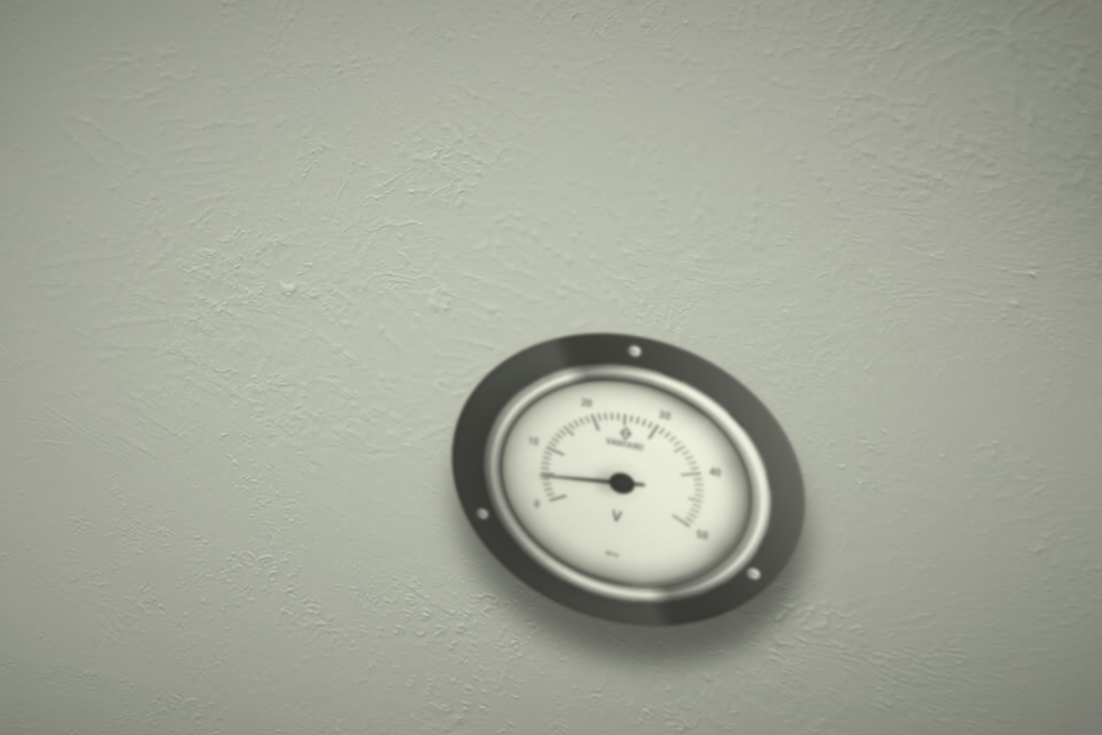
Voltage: 5; V
